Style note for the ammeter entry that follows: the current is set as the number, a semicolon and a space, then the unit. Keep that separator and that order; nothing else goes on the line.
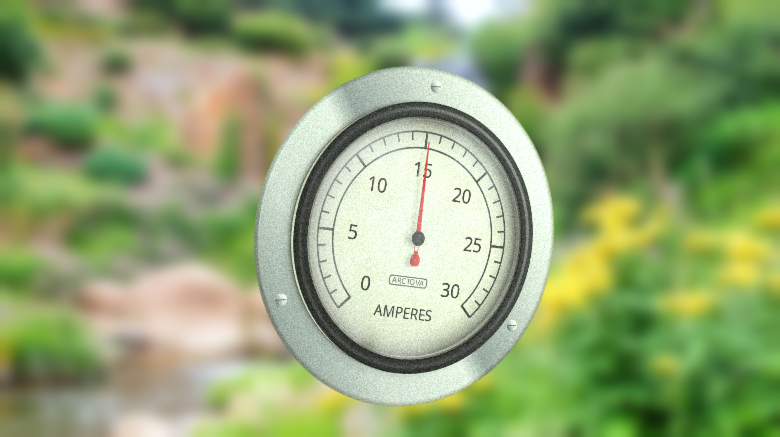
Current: 15; A
